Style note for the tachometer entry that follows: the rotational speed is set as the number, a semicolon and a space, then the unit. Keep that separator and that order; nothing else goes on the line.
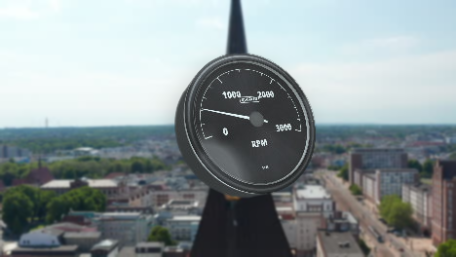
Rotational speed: 400; rpm
